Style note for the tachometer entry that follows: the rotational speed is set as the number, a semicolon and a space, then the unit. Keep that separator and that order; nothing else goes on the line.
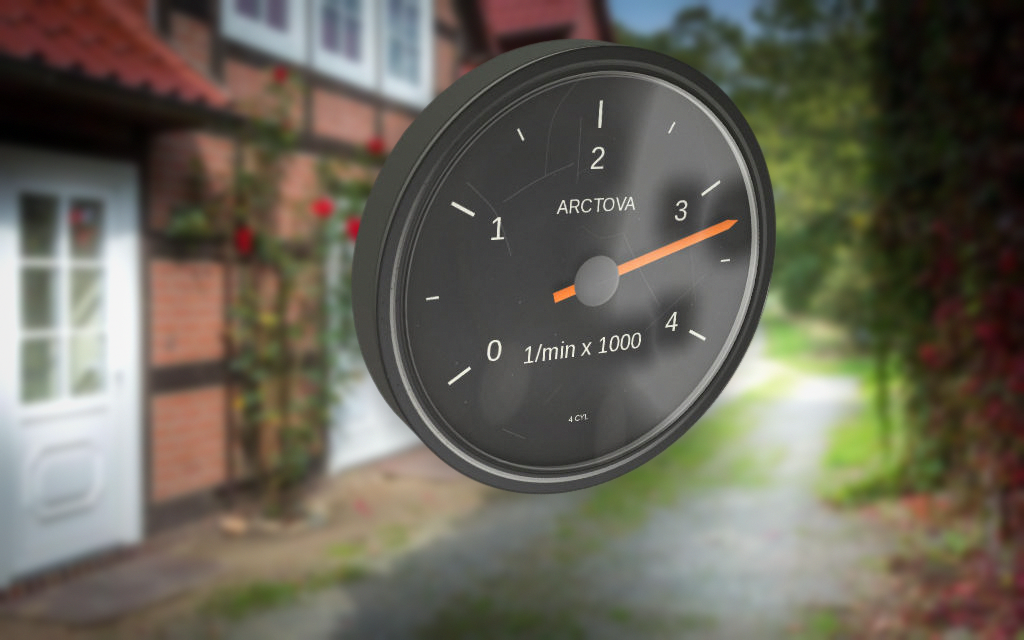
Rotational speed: 3250; rpm
